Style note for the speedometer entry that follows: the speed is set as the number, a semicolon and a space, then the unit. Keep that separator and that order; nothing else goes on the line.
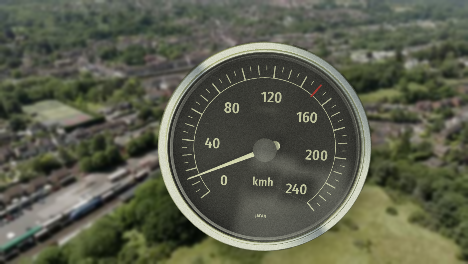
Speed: 15; km/h
